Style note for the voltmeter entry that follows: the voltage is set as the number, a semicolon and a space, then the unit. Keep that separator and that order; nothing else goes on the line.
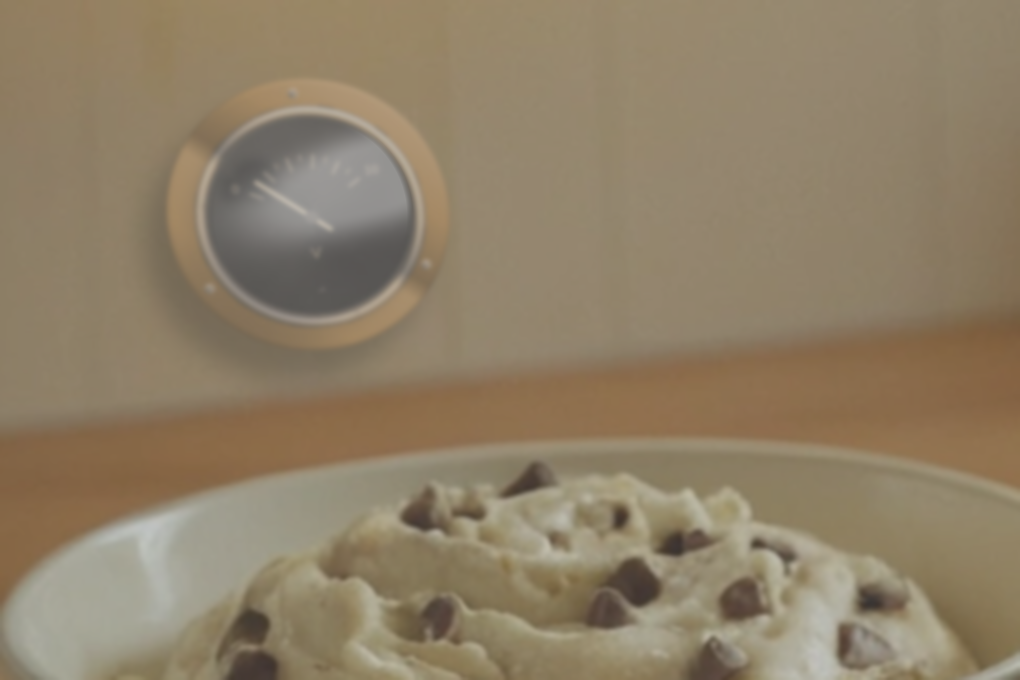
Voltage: 1; V
